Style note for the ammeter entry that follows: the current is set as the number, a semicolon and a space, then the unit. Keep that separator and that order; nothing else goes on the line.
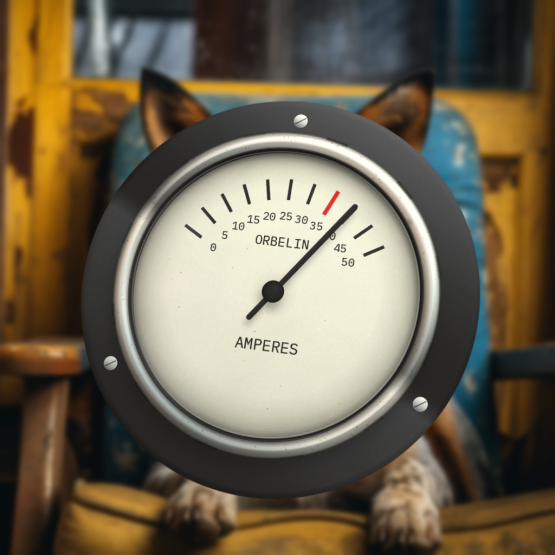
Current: 40; A
